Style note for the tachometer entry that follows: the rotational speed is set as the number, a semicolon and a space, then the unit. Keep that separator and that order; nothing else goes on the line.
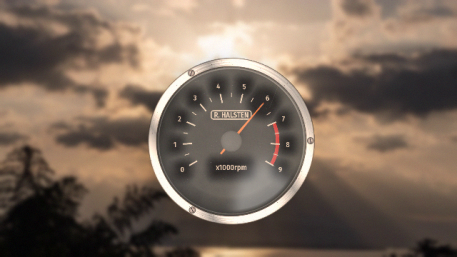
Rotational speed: 6000; rpm
